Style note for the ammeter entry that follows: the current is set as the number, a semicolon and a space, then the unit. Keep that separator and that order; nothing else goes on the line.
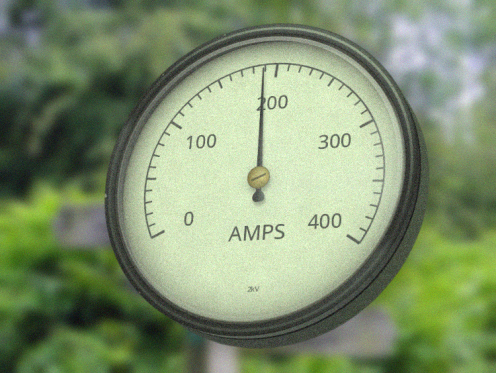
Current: 190; A
